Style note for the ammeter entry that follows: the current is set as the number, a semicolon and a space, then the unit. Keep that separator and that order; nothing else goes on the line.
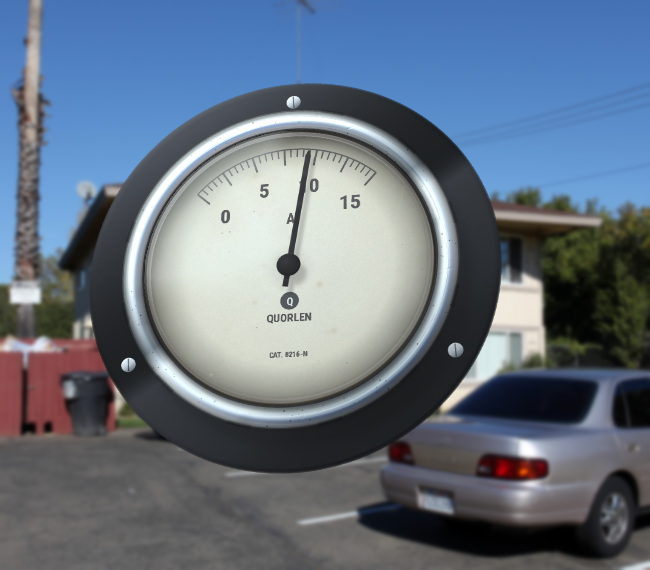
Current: 9.5; A
